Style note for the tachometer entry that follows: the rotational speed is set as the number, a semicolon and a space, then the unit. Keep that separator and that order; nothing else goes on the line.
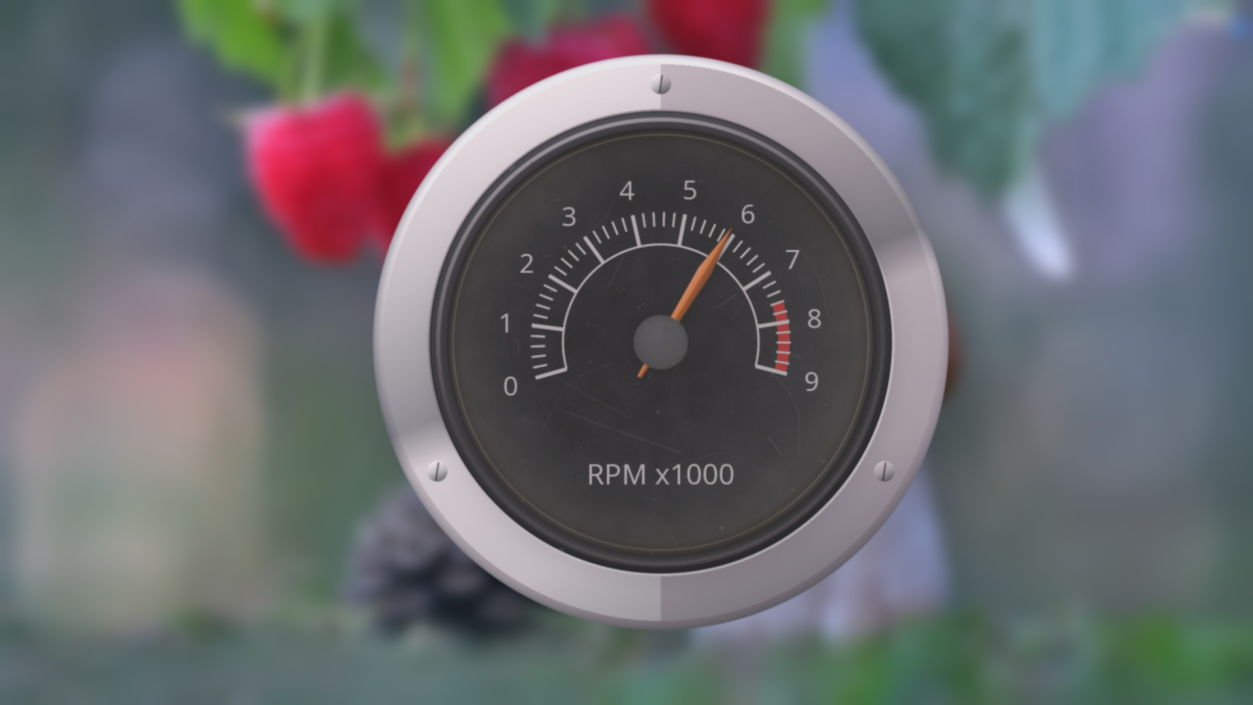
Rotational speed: 5900; rpm
